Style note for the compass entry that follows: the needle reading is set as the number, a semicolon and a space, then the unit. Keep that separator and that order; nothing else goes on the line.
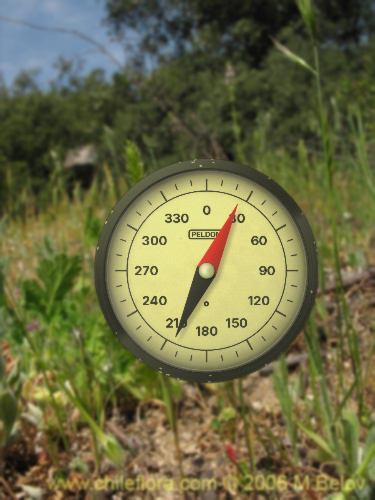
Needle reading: 25; °
